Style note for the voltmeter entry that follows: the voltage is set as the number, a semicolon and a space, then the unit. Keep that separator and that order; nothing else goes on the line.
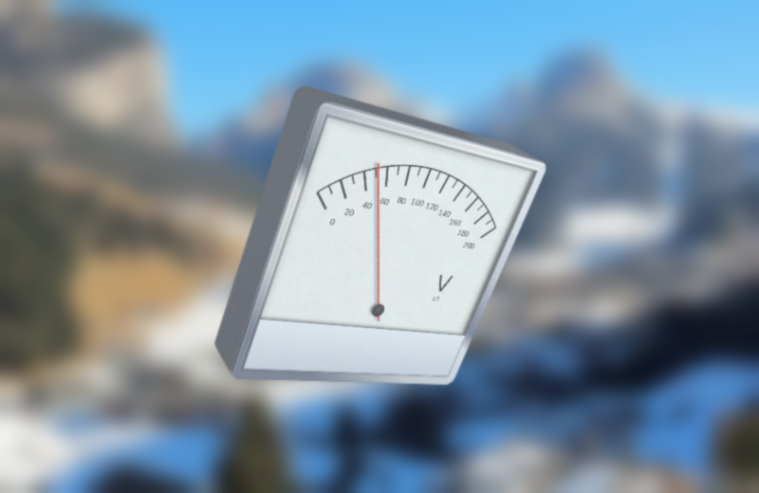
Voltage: 50; V
